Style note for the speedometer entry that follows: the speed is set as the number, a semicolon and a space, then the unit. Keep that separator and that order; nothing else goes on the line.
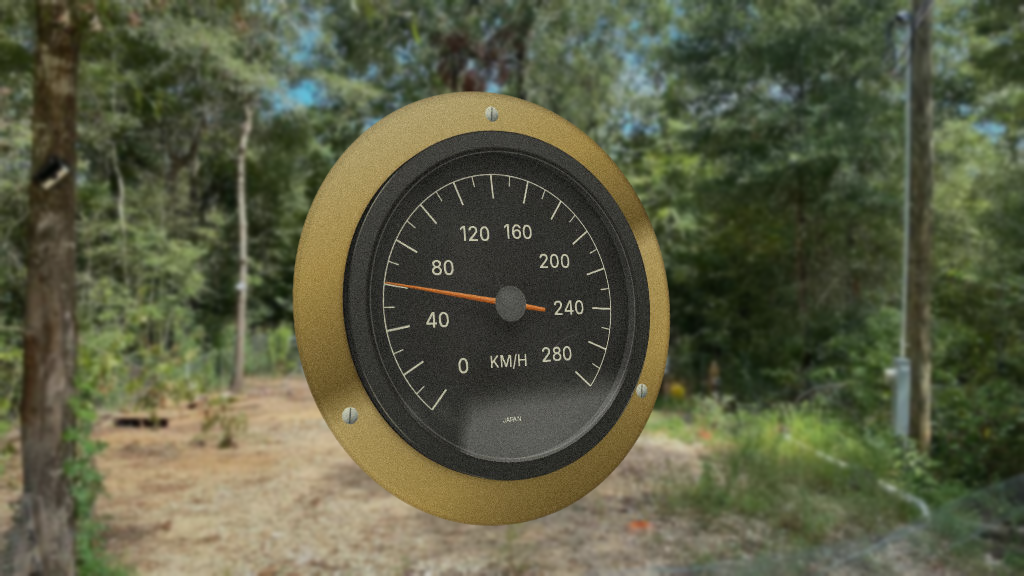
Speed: 60; km/h
